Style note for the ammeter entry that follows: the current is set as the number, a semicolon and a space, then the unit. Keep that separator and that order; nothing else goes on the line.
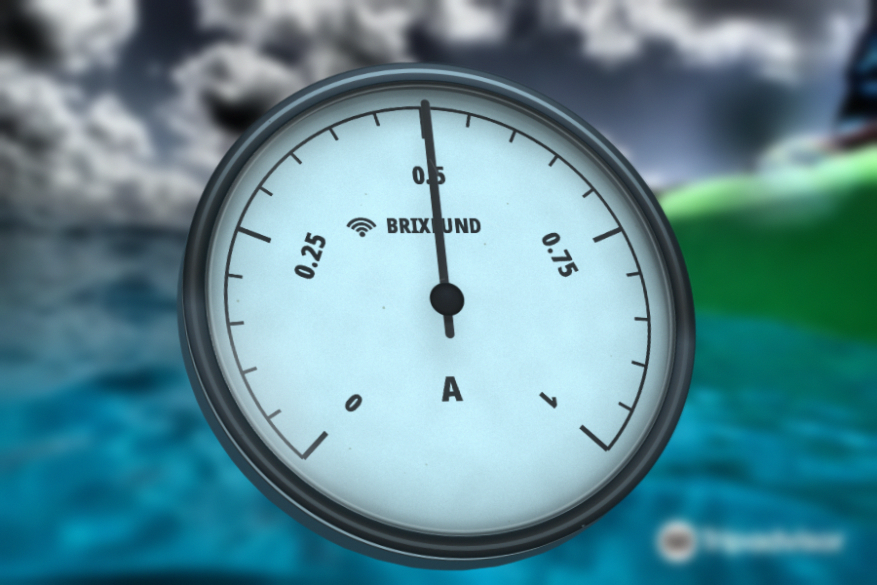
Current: 0.5; A
